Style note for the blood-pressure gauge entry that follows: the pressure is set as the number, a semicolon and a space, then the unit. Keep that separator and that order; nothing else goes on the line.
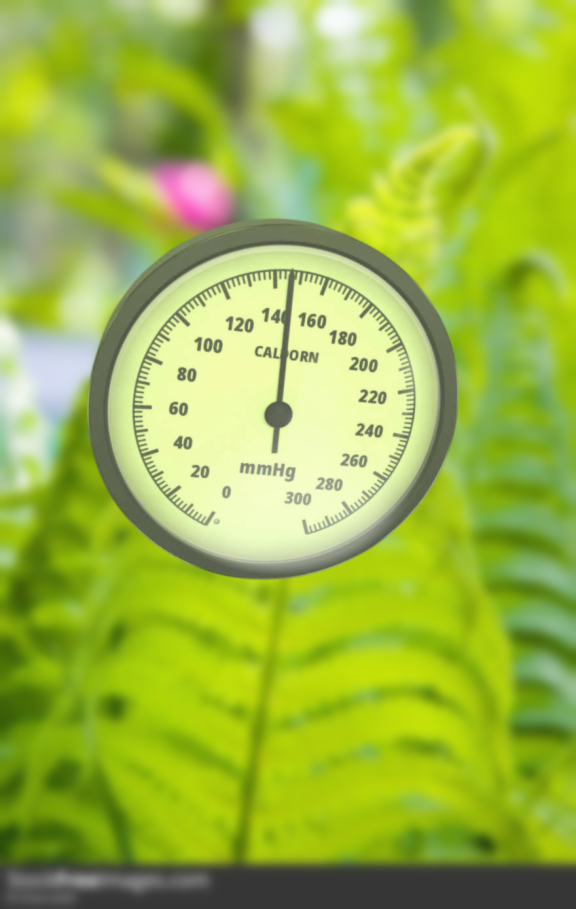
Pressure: 146; mmHg
